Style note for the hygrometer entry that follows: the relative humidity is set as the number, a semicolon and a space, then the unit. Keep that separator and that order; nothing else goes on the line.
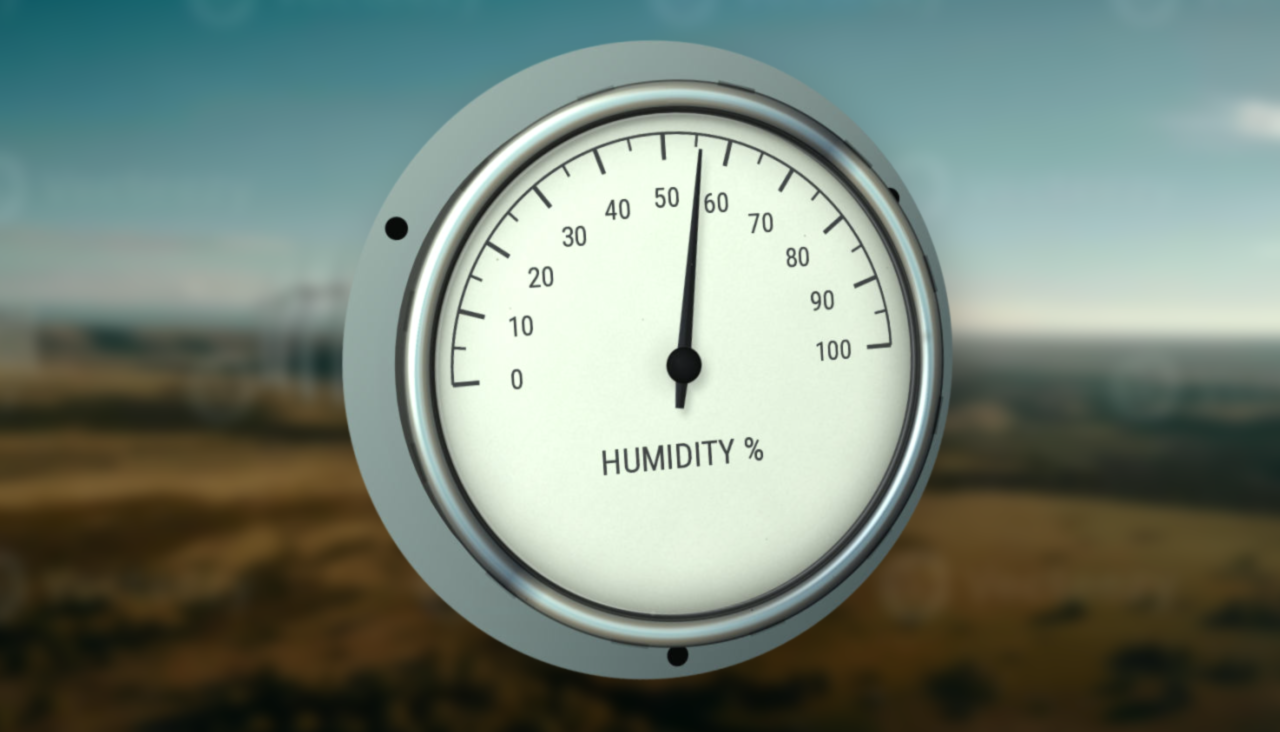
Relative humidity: 55; %
